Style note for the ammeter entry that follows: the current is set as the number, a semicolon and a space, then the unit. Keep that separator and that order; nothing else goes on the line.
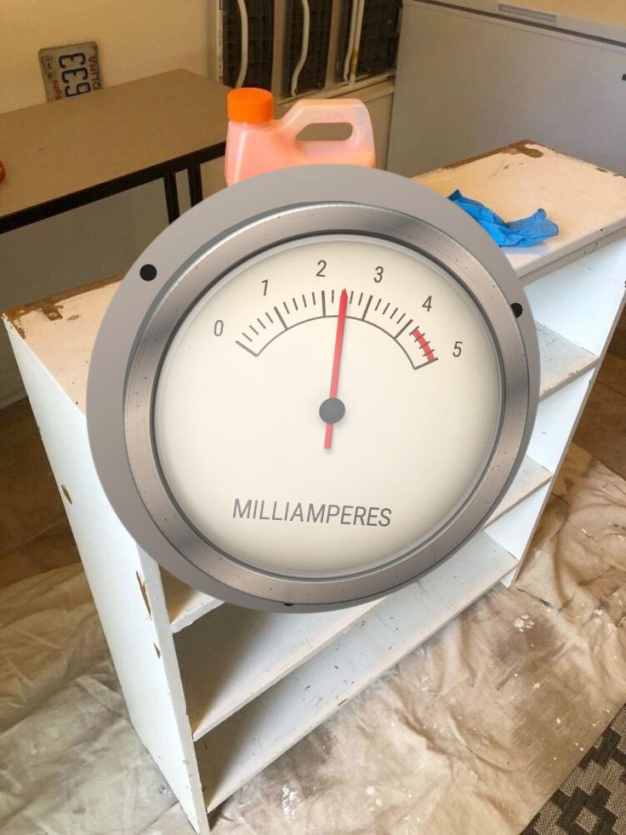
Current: 2.4; mA
